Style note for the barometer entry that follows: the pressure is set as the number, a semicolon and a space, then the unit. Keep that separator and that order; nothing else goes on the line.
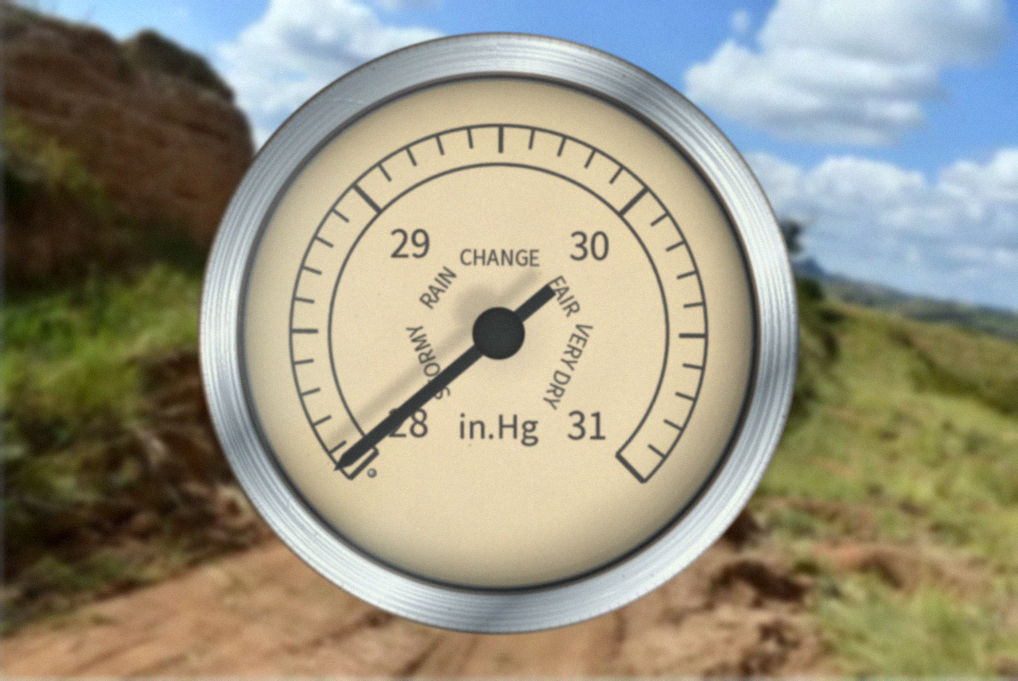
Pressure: 28.05; inHg
